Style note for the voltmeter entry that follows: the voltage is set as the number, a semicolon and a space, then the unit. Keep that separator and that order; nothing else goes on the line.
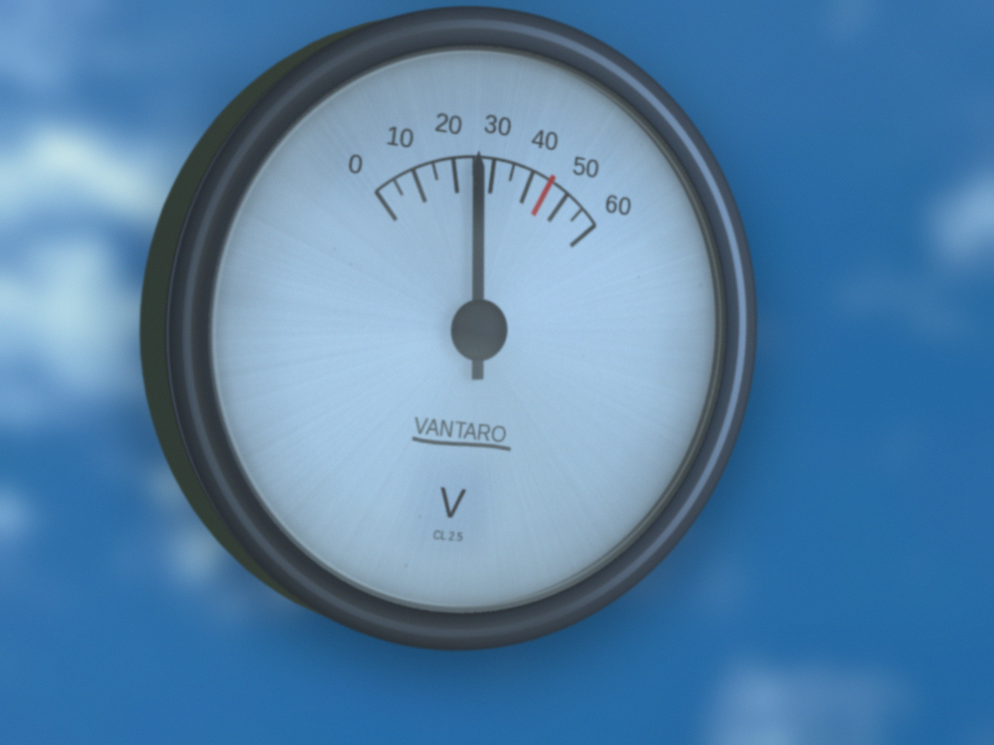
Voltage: 25; V
